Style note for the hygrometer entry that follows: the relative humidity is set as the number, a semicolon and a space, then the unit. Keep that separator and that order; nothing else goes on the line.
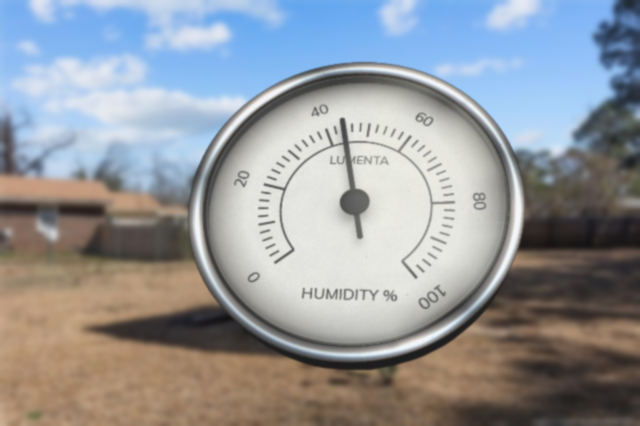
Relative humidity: 44; %
